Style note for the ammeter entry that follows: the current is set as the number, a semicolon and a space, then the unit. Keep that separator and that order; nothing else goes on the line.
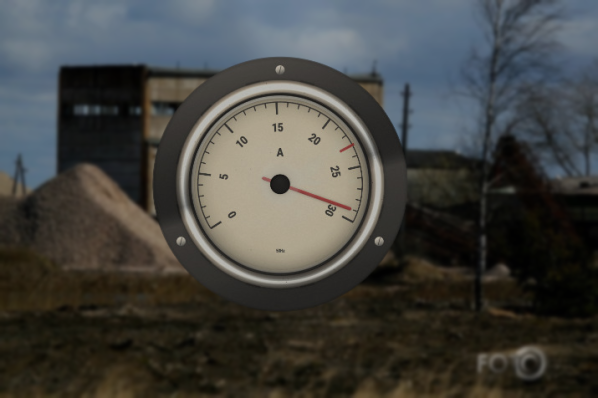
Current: 29; A
